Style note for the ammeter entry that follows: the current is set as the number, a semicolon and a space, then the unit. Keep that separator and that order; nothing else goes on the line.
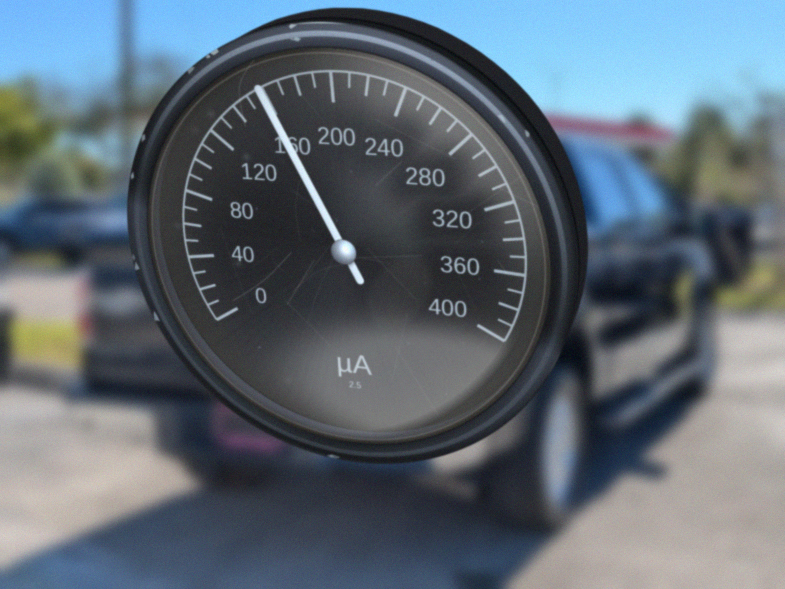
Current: 160; µA
